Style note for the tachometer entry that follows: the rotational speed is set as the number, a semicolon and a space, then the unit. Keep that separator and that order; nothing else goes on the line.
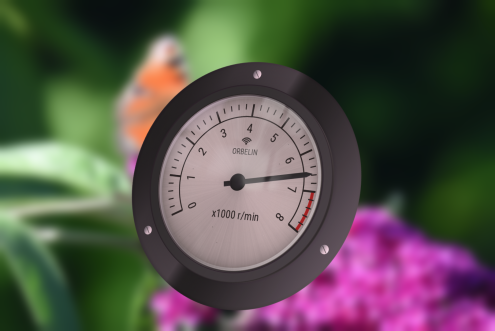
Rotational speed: 6600; rpm
